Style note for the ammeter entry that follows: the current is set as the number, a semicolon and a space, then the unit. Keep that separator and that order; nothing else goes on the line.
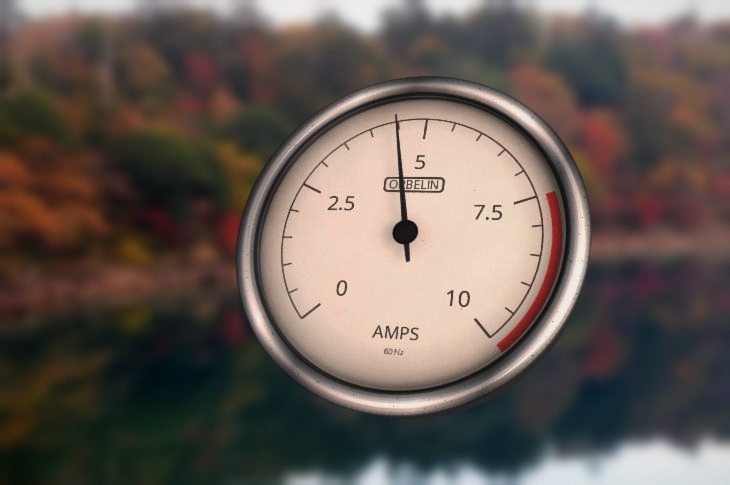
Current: 4.5; A
